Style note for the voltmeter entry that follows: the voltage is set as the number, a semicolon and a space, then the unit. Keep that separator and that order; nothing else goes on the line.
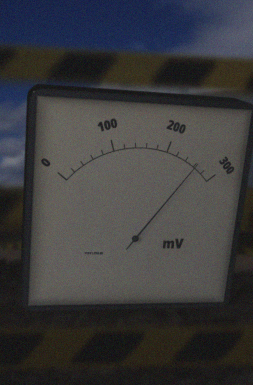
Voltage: 260; mV
